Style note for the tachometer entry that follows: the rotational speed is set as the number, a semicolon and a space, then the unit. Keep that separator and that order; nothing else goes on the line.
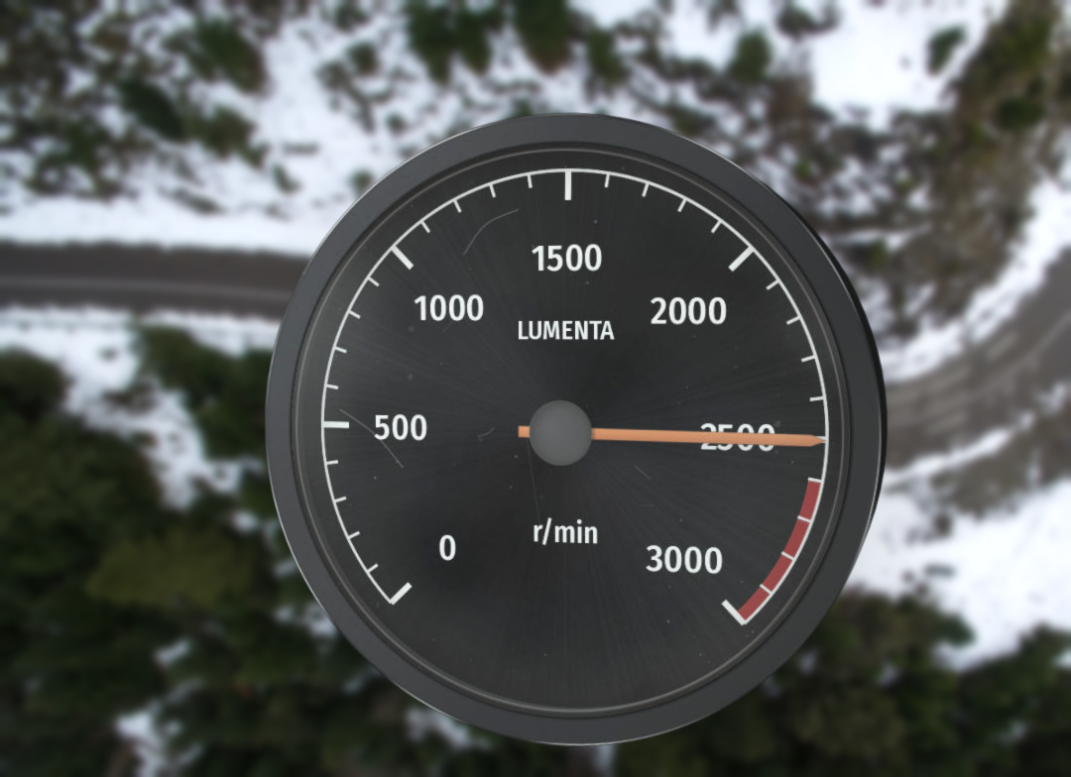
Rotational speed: 2500; rpm
